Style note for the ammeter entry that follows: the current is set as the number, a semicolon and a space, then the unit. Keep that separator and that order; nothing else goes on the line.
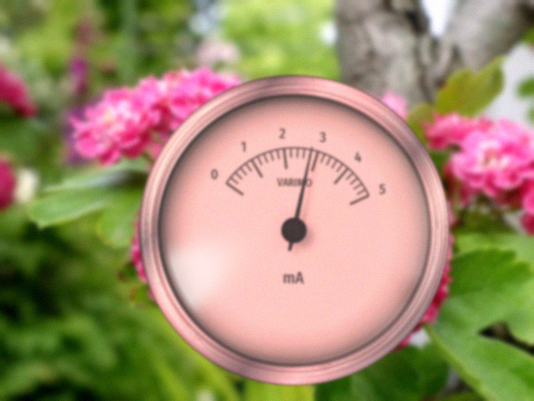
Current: 2.8; mA
